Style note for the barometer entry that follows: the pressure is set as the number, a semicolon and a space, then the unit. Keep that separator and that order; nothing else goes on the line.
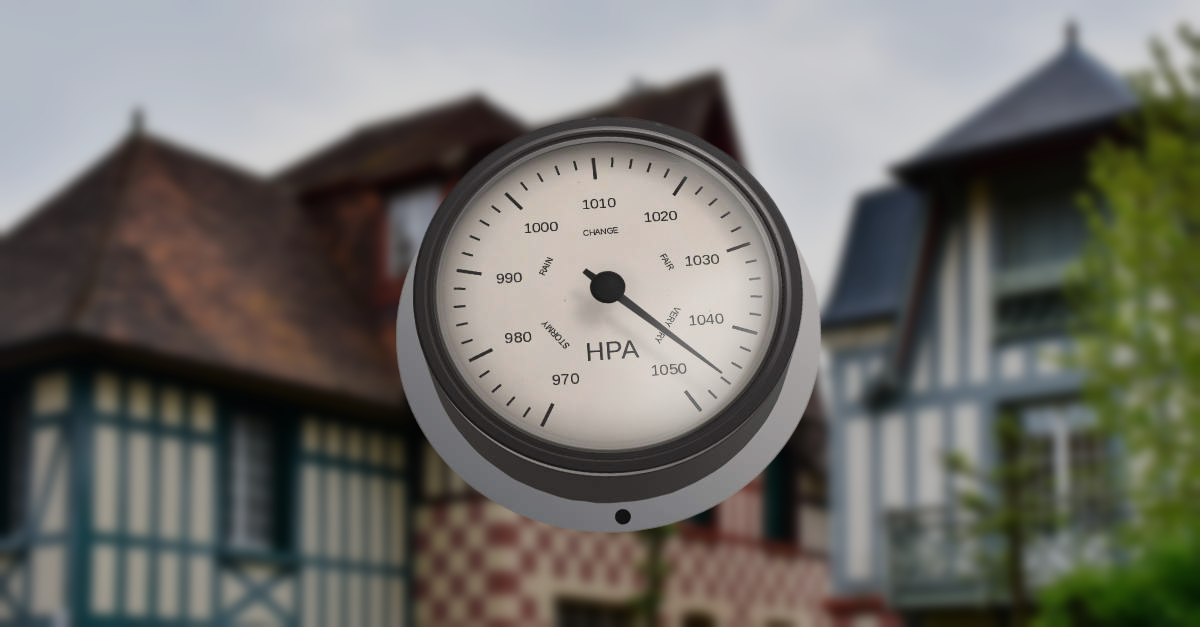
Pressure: 1046; hPa
